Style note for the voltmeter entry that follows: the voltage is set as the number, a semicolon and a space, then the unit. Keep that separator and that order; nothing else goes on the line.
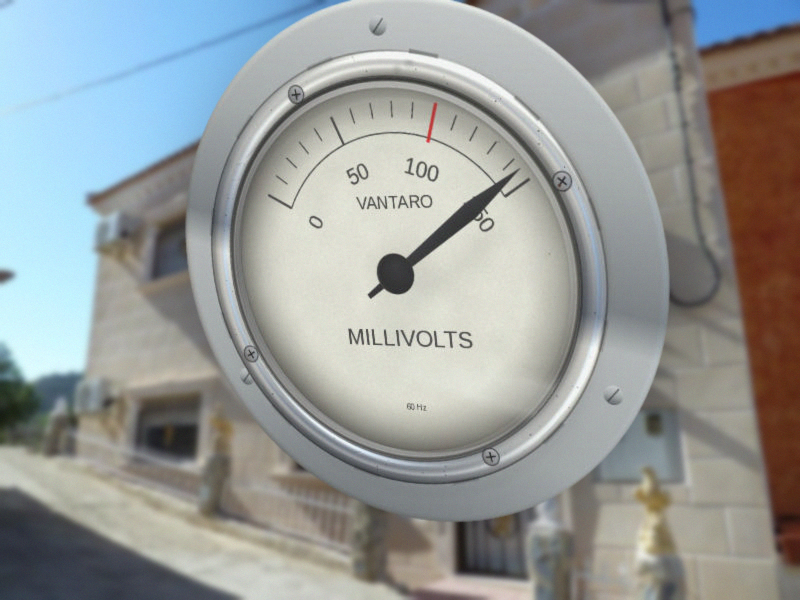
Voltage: 145; mV
